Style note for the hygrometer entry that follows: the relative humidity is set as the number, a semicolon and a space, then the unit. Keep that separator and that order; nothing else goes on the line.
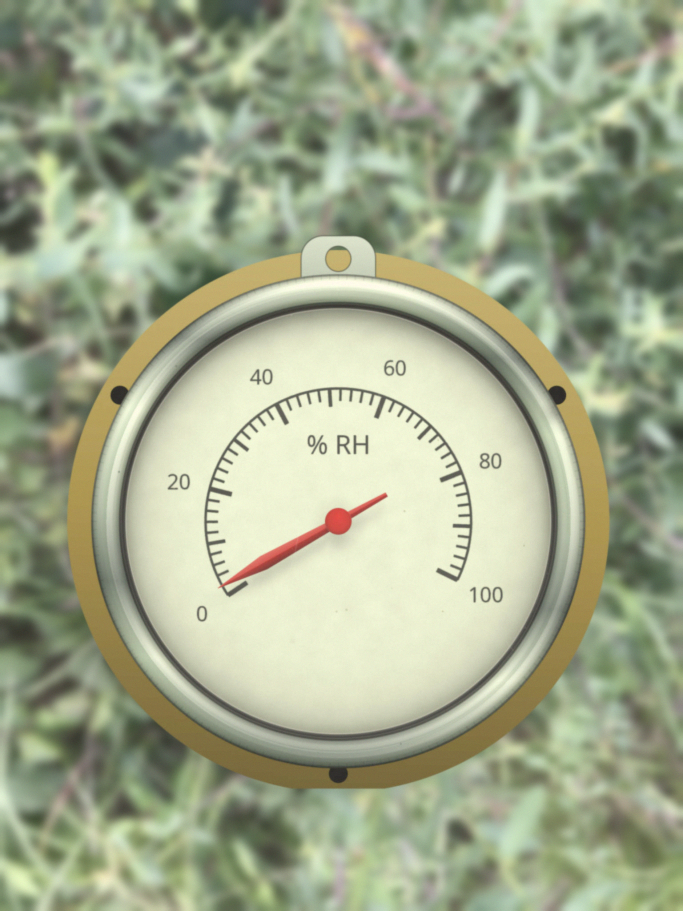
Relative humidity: 2; %
